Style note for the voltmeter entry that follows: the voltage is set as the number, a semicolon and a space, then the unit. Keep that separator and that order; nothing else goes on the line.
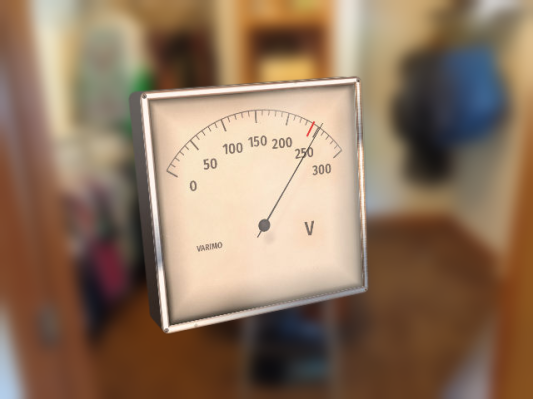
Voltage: 250; V
